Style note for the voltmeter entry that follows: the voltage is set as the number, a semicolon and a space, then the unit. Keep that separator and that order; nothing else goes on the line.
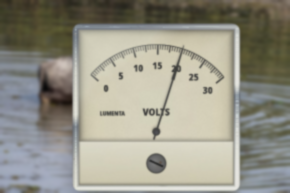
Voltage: 20; V
